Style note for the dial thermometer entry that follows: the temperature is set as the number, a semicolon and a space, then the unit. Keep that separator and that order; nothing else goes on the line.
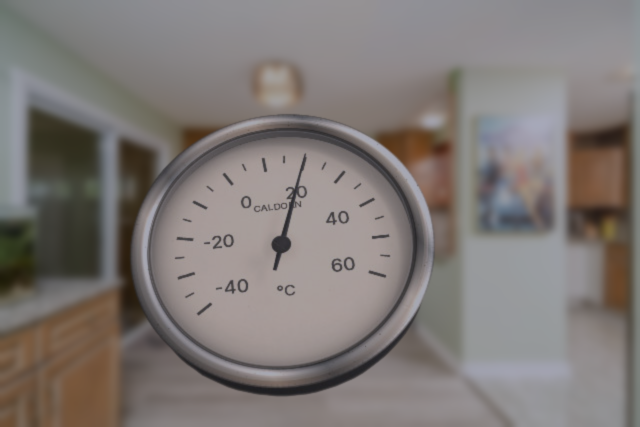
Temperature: 20; °C
